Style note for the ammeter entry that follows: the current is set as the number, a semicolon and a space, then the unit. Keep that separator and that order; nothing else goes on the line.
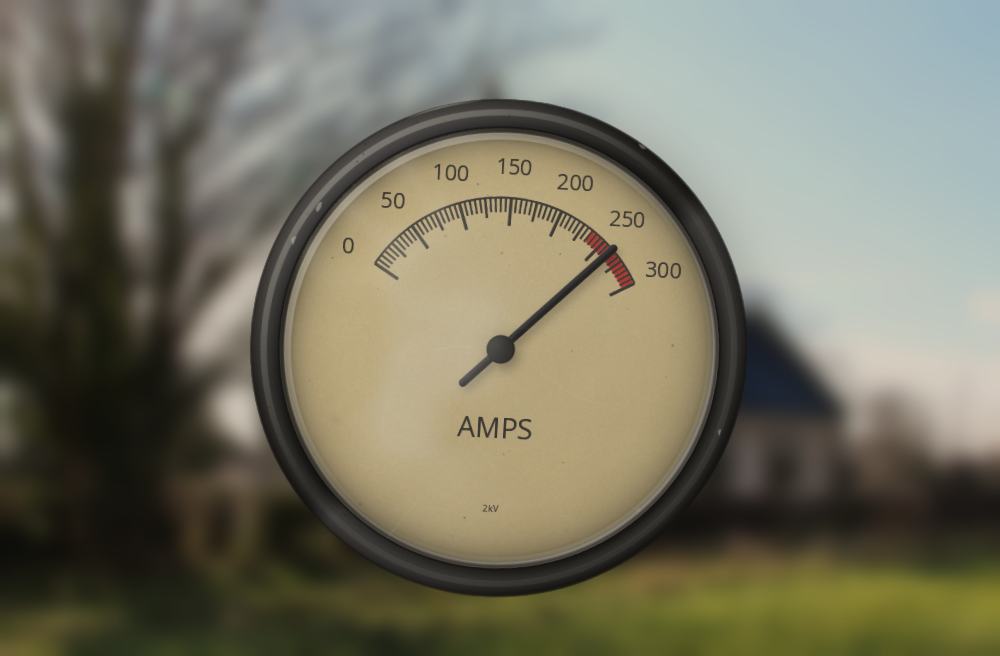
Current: 260; A
